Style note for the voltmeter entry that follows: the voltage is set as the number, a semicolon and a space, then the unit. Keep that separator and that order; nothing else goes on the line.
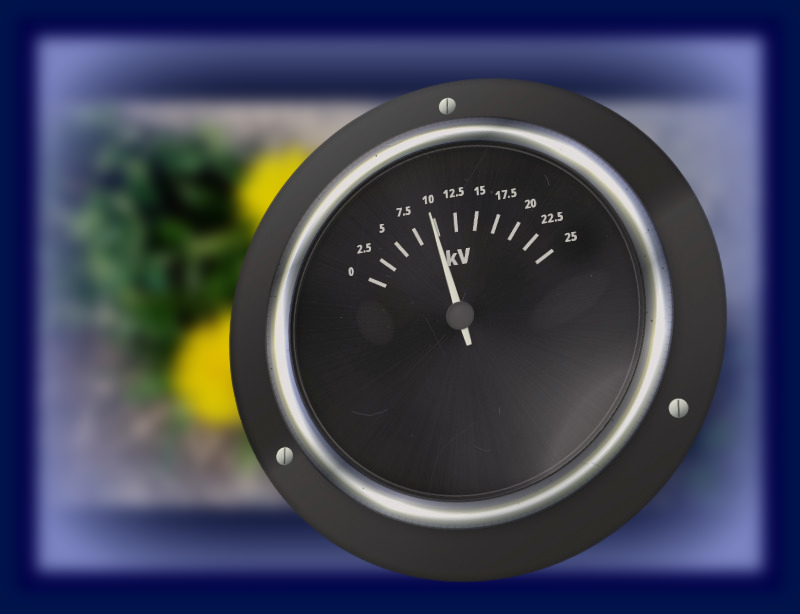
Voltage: 10; kV
